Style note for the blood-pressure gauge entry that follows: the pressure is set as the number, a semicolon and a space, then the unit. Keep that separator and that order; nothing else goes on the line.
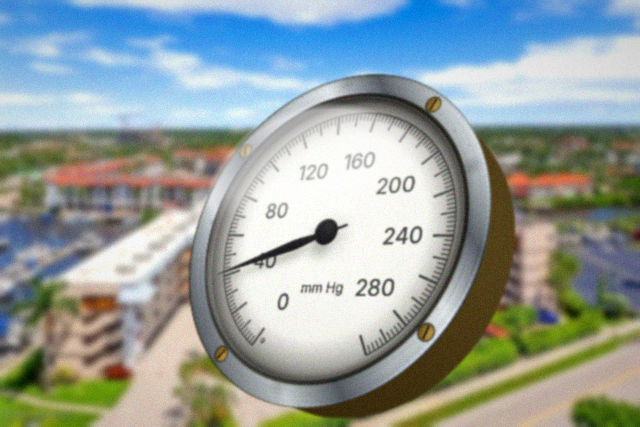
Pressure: 40; mmHg
